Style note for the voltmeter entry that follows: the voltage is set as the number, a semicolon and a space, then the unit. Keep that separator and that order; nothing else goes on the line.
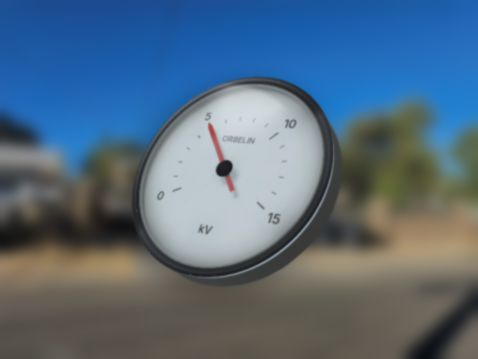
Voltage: 5; kV
